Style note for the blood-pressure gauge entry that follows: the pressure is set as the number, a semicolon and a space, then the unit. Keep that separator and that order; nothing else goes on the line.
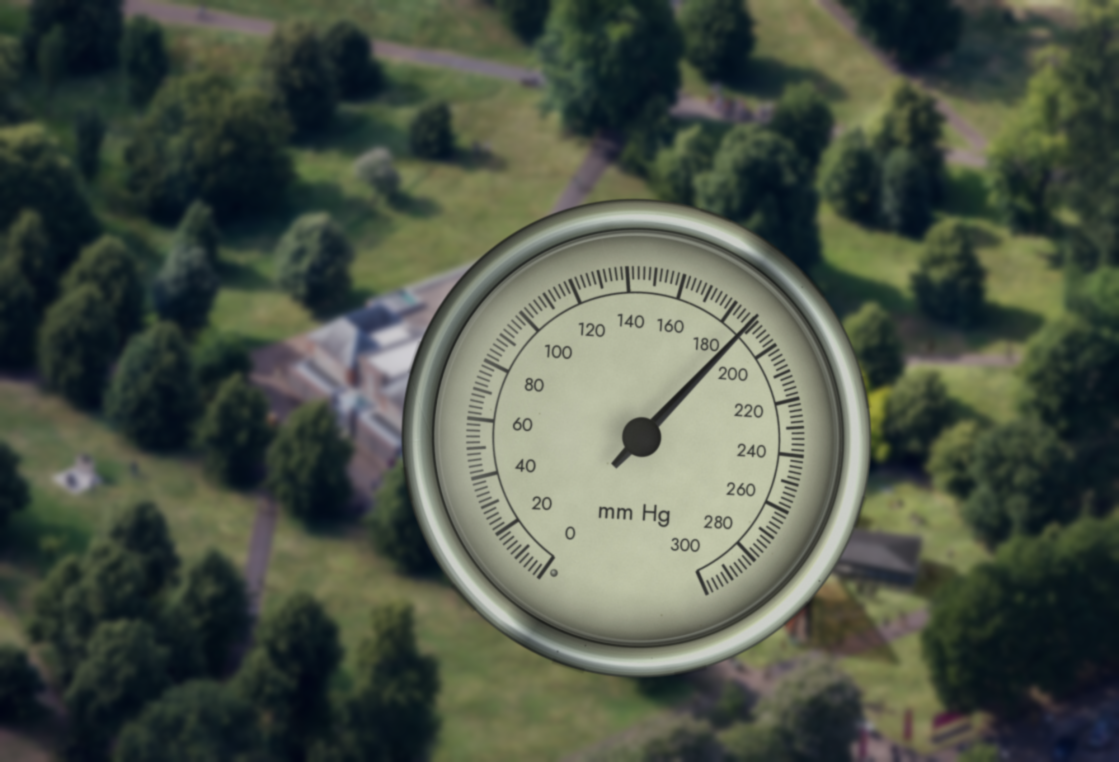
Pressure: 188; mmHg
